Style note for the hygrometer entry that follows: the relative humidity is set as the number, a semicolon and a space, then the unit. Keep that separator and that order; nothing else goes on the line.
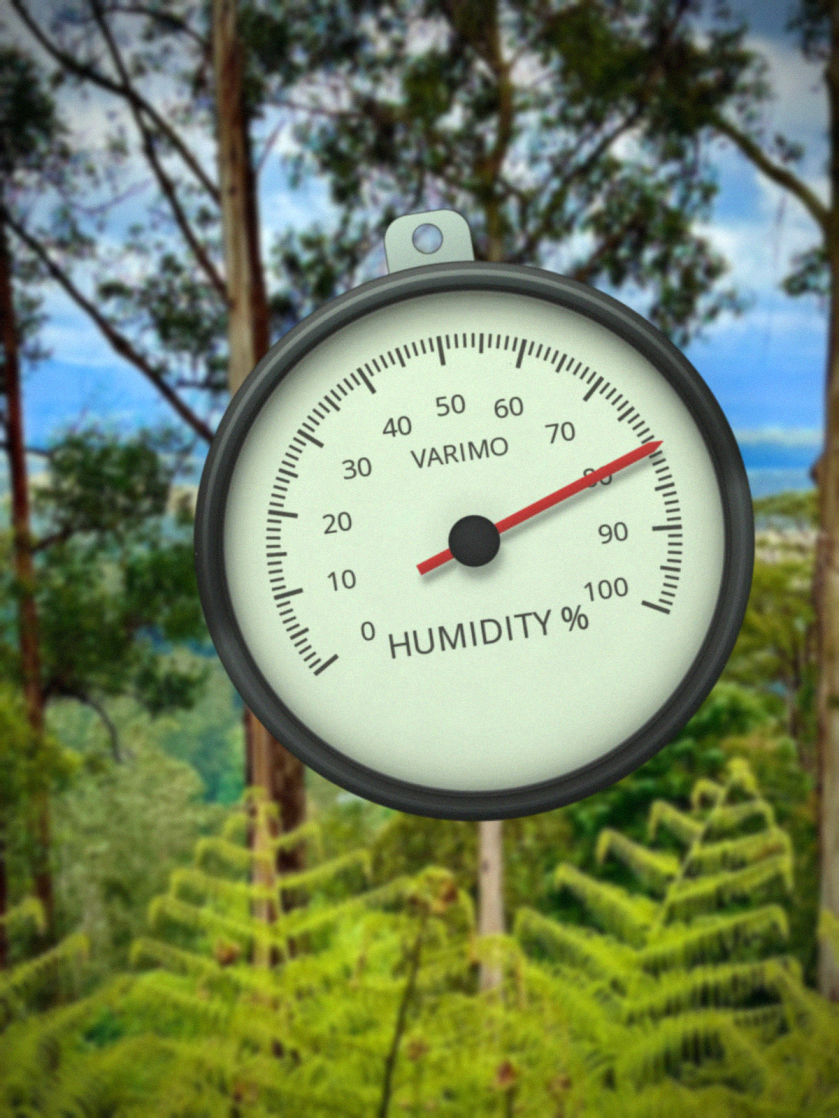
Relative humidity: 80; %
